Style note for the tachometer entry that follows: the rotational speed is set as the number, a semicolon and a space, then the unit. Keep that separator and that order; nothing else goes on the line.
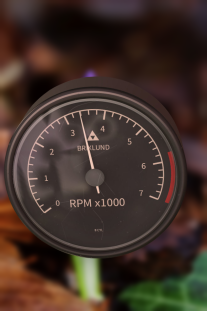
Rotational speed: 3400; rpm
